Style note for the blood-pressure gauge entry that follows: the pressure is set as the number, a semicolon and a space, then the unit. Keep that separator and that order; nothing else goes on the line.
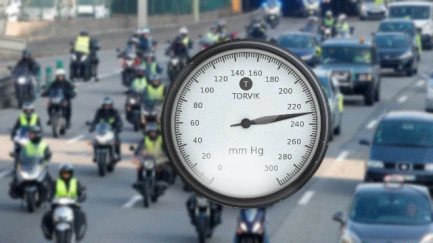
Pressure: 230; mmHg
